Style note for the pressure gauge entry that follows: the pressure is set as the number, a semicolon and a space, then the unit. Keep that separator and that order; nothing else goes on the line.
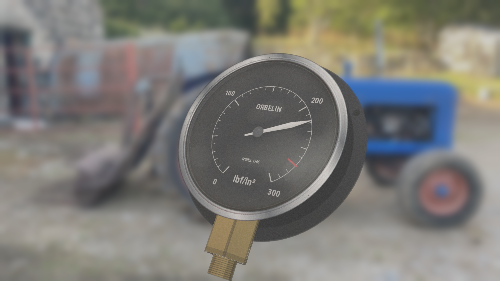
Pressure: 220; psi
